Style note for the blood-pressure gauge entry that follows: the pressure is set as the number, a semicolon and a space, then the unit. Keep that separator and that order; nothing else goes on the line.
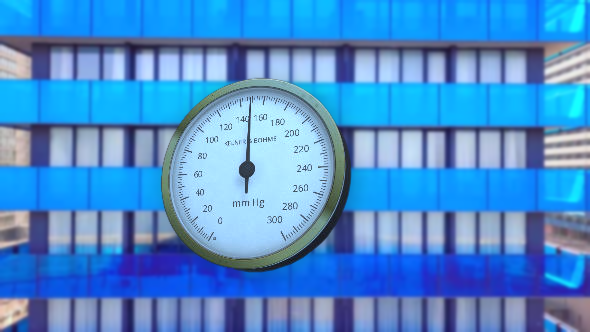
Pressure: 150; mmHg
